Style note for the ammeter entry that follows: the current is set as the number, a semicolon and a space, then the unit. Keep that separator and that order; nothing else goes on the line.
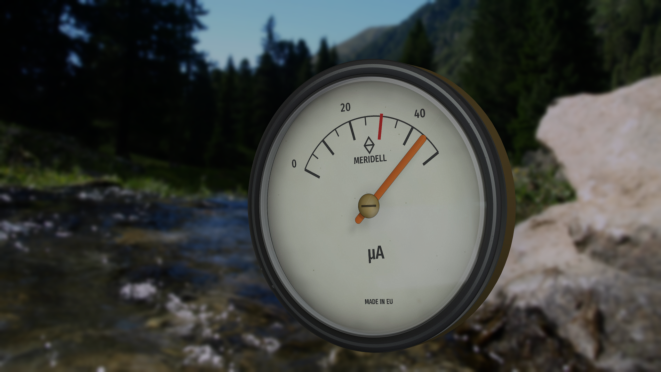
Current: 45; µA
